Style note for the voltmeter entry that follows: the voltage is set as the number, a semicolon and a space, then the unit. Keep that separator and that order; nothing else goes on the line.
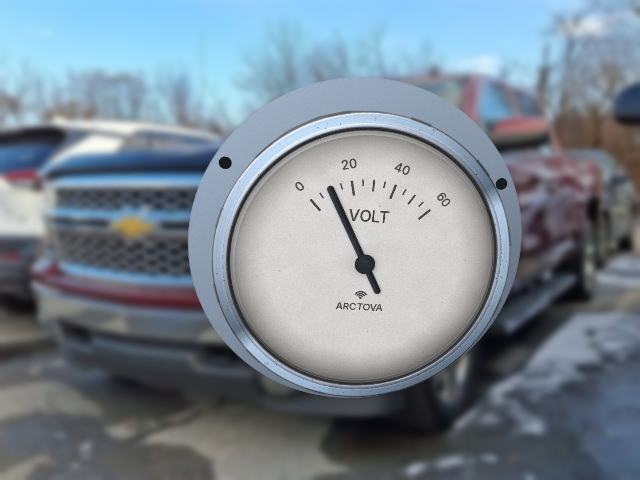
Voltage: 10; V
